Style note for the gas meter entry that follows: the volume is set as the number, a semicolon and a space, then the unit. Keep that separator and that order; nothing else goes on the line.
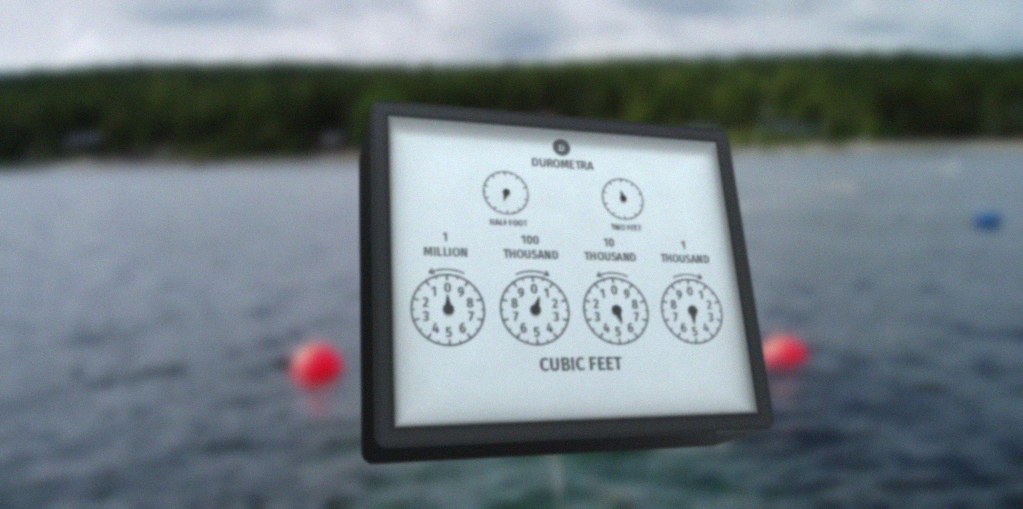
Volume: 5500; ft³
